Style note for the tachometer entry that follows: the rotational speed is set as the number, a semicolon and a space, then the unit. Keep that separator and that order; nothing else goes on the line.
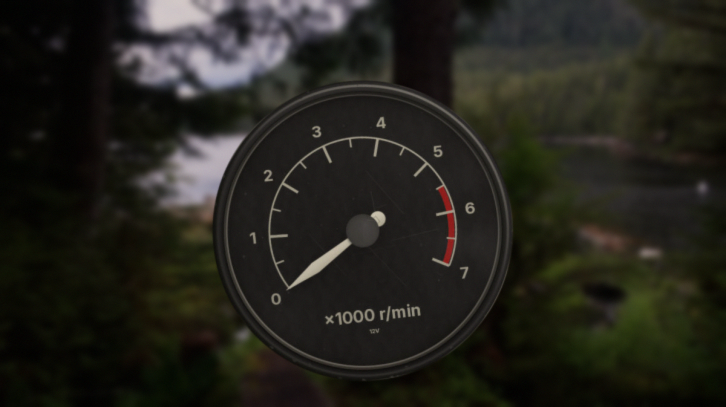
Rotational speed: 0; rpm
